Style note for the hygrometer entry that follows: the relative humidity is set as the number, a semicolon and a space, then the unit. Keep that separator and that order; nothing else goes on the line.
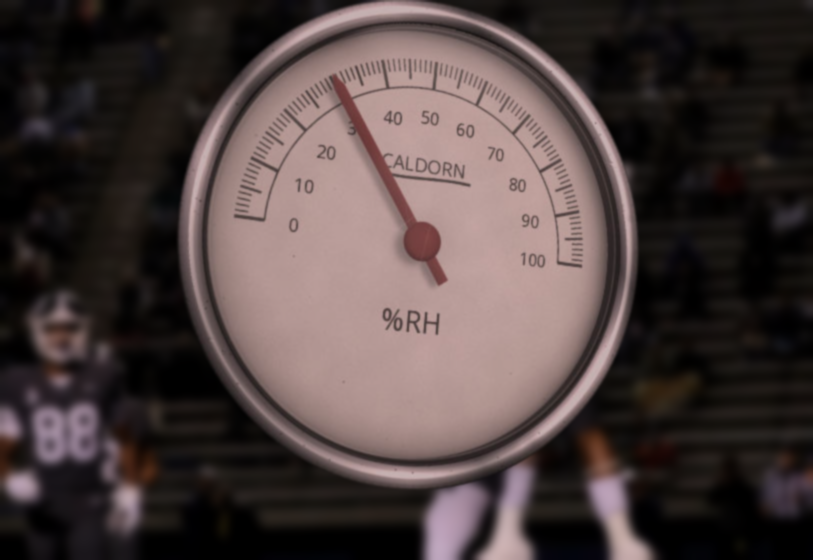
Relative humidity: 30; %
